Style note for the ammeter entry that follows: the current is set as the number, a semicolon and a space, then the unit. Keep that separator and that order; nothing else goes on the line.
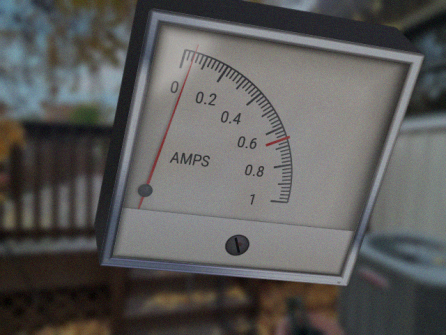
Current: 0.04; A
